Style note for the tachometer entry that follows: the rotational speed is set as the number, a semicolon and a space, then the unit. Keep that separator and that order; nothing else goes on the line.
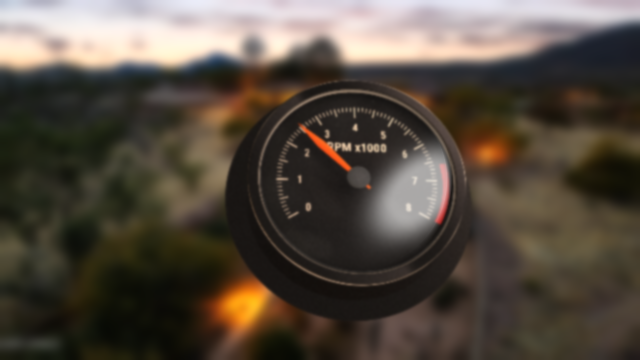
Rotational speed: 2500; rpm
